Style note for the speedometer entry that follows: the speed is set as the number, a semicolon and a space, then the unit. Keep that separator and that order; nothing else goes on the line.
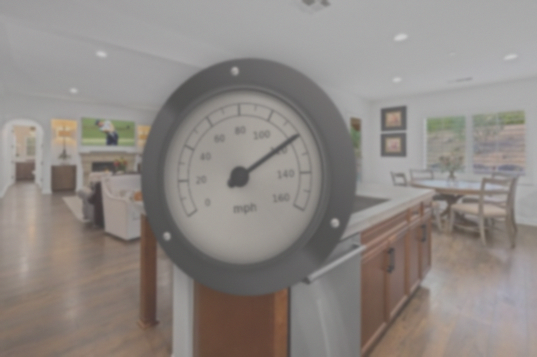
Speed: 120; mph
